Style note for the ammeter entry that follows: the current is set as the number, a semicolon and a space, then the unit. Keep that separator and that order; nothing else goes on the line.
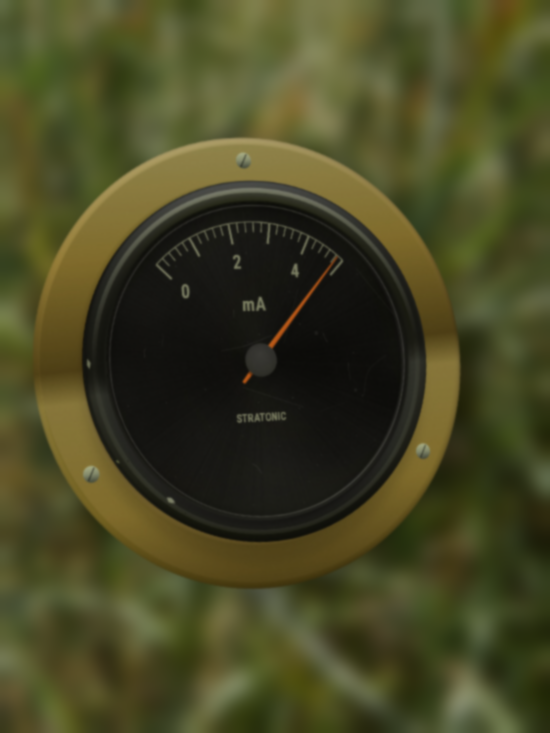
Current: 4.8; mA
